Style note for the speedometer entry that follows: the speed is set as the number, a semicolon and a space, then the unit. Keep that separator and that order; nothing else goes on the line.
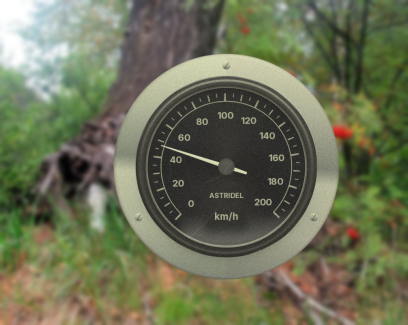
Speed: 47.5; km/h
